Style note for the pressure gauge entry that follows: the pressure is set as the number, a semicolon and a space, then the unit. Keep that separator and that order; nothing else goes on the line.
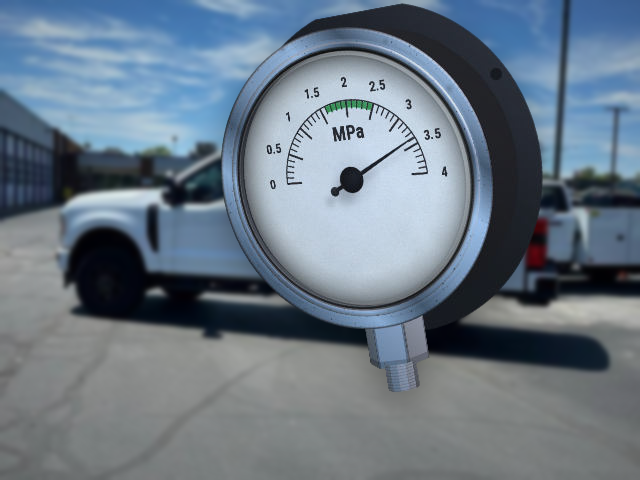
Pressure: 3.4; MPa
